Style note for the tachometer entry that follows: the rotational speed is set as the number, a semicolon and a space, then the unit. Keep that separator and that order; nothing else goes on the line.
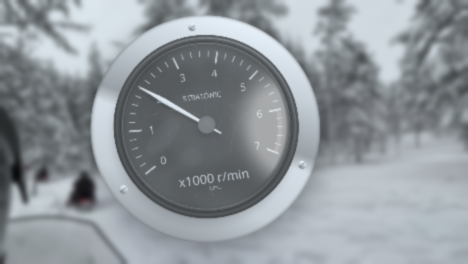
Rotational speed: 2000; rpm
